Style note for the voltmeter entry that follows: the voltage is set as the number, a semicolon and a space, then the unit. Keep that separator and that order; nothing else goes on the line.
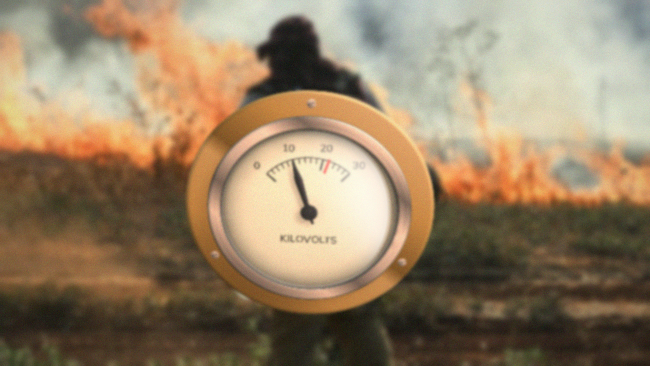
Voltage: 10; kV
